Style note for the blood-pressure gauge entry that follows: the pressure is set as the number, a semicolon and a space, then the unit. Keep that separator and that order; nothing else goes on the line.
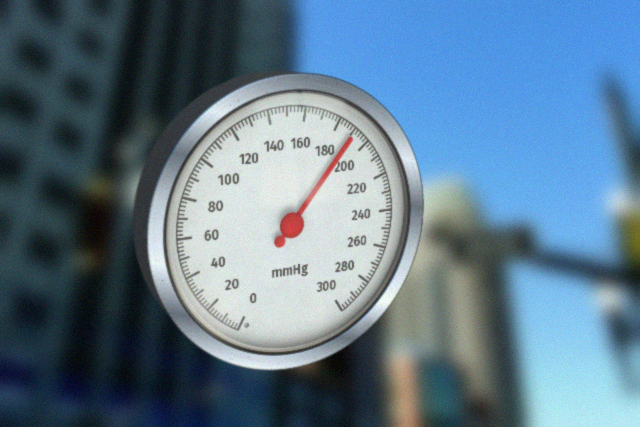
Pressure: 190; mmHg
